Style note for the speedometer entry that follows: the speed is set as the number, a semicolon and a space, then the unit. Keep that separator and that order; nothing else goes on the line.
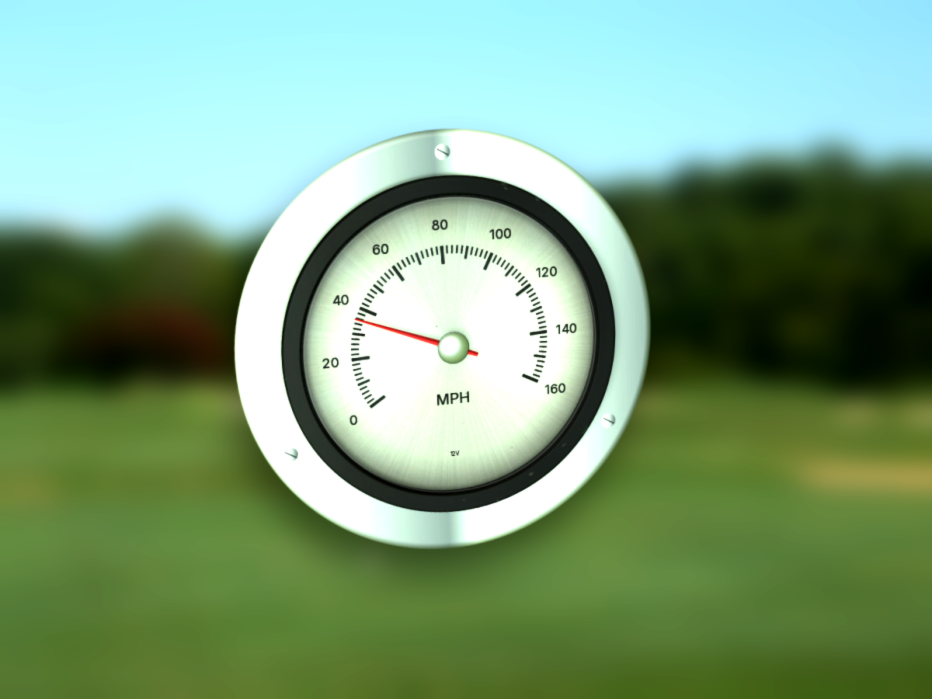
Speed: 36; mph
